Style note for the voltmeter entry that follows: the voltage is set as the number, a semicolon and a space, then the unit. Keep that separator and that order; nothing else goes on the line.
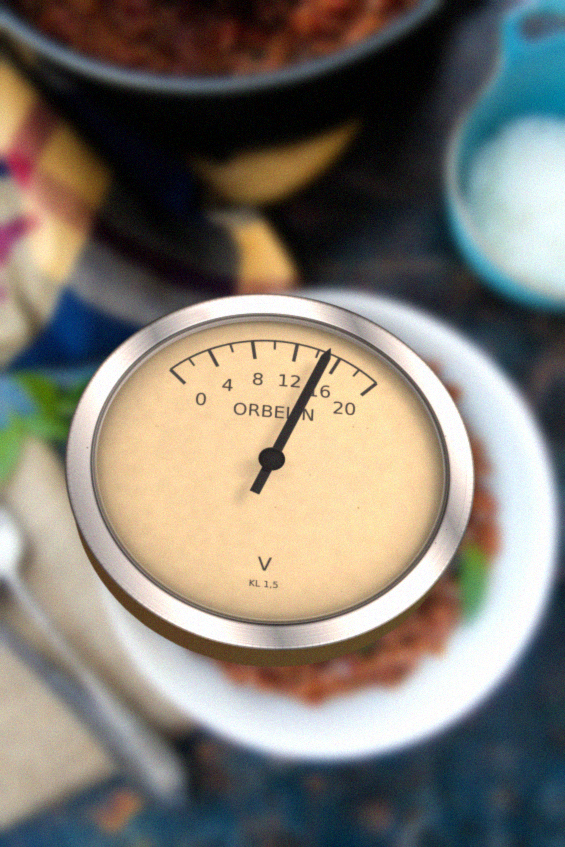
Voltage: 15; V
